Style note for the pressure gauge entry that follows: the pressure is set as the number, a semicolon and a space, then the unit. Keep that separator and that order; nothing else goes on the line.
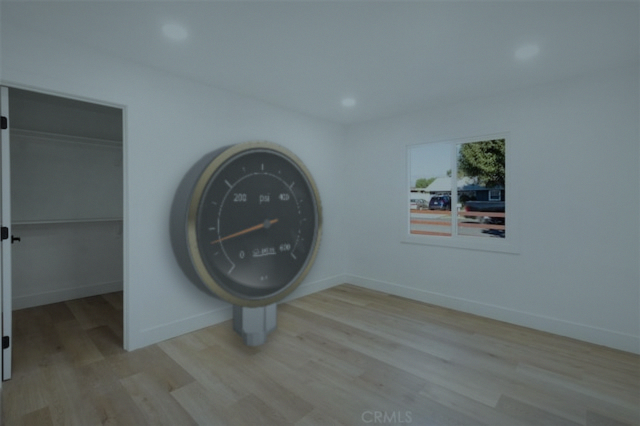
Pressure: 75; psi
